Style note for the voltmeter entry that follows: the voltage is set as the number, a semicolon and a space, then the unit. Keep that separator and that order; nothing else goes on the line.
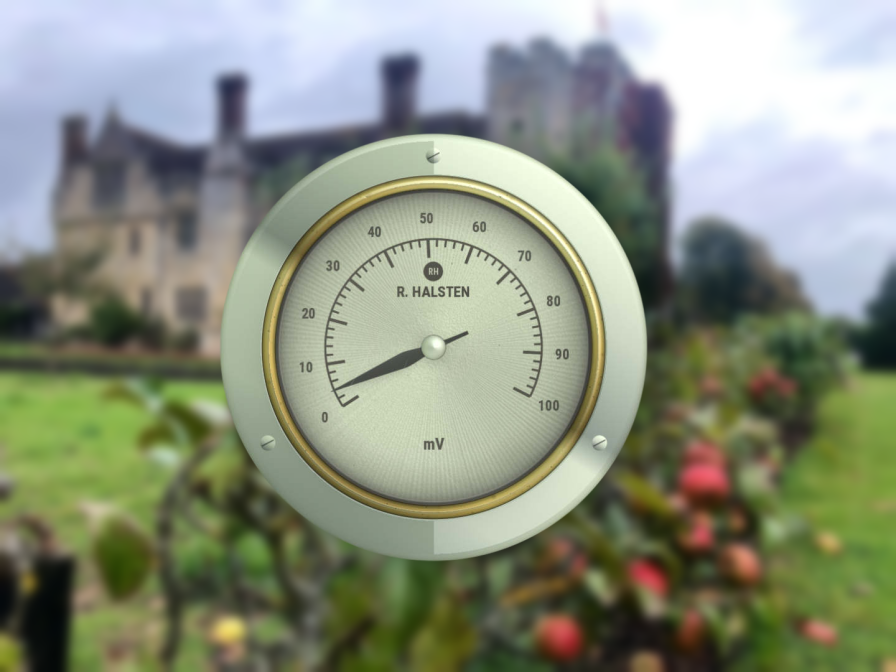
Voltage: 4; mV
